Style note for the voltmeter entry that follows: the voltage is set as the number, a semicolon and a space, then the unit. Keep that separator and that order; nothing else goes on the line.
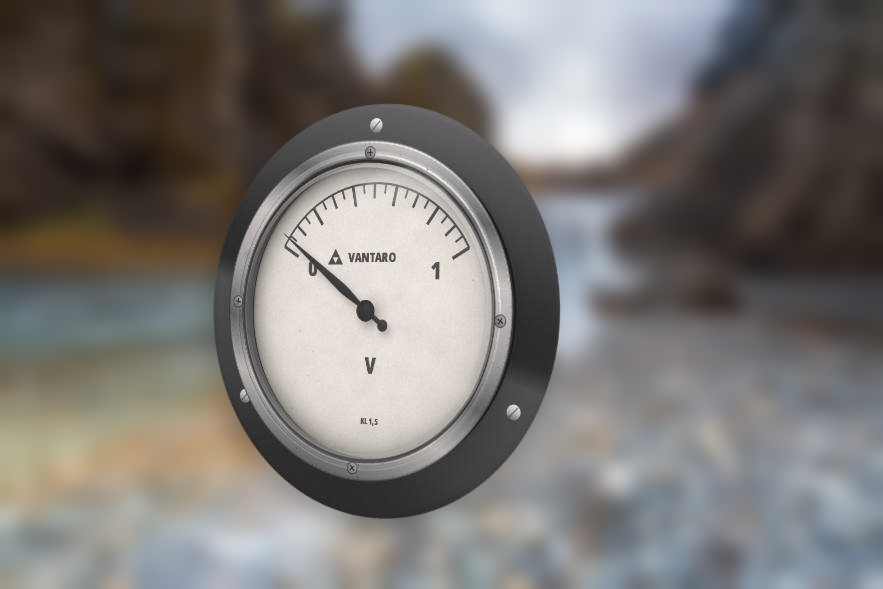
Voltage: 0.05; V
